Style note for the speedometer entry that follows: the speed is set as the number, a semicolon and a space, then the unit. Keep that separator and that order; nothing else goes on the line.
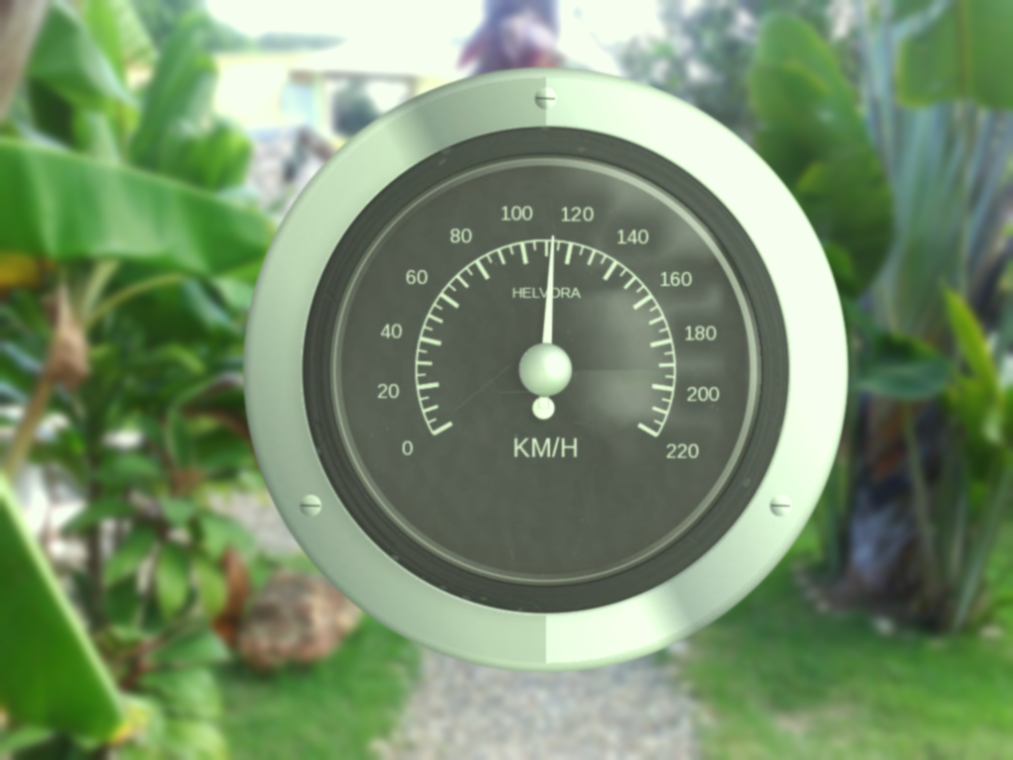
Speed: 112.5; km/h
